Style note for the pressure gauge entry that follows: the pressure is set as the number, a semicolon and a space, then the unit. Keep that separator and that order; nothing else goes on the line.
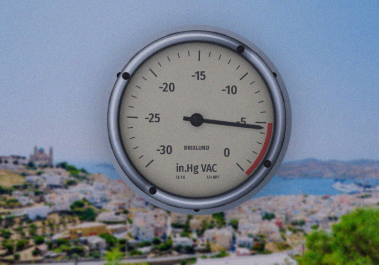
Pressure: -4.5; inHg
